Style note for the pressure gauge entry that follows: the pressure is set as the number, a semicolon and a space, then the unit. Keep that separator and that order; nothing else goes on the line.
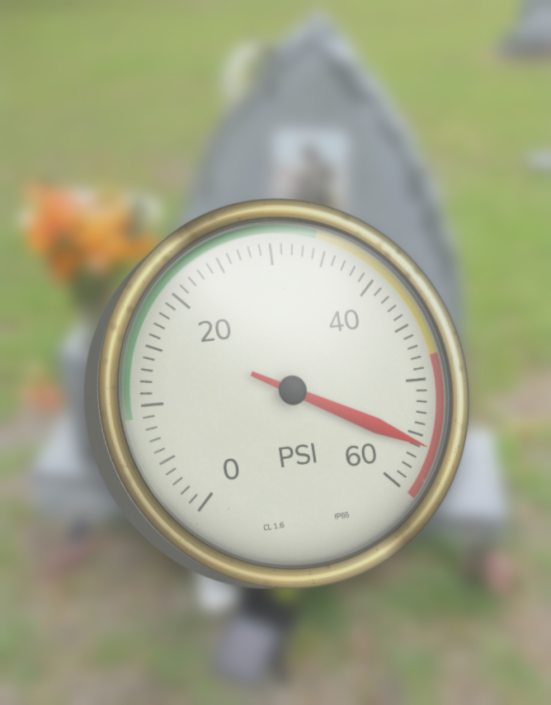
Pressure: 56; psi
